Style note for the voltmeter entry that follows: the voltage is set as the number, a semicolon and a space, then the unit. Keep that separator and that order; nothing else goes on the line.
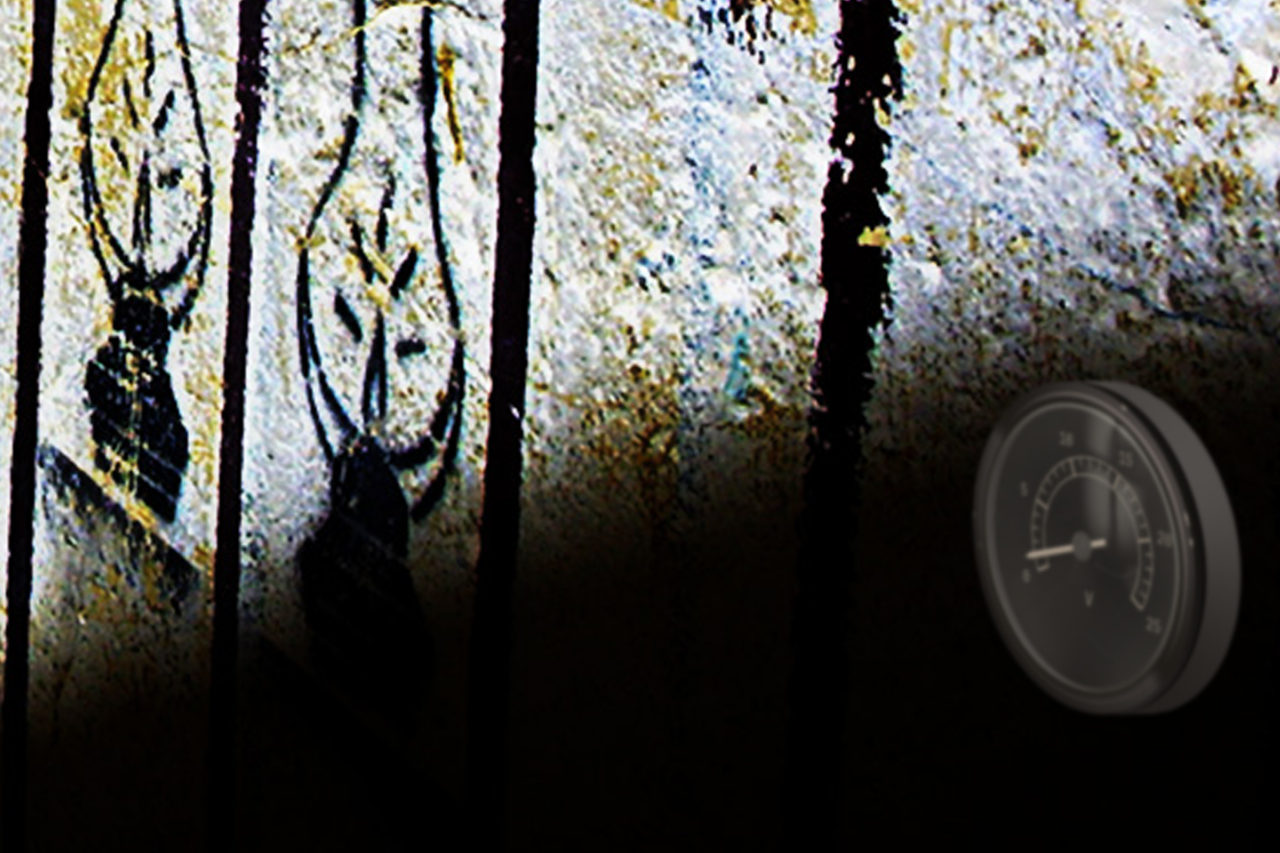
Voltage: 1; V
